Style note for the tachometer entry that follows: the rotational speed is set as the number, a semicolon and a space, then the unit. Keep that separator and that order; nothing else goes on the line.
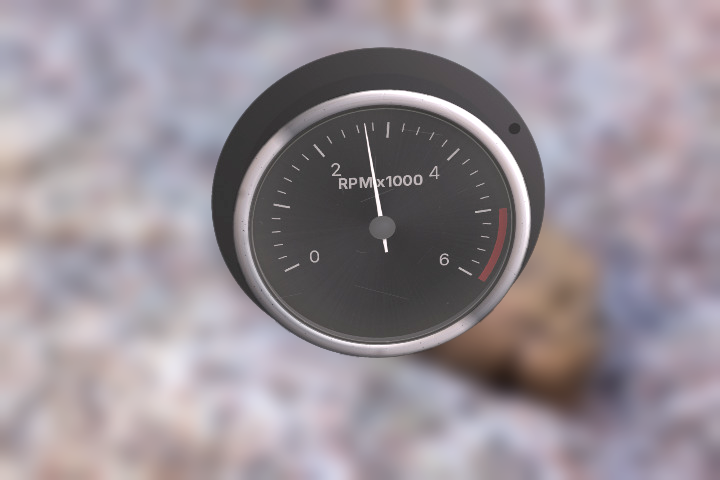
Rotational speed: 2700; rpm
